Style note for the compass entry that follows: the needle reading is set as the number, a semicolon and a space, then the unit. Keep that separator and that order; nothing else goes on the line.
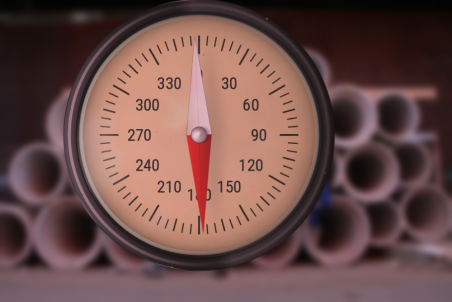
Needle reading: 177.5; °
